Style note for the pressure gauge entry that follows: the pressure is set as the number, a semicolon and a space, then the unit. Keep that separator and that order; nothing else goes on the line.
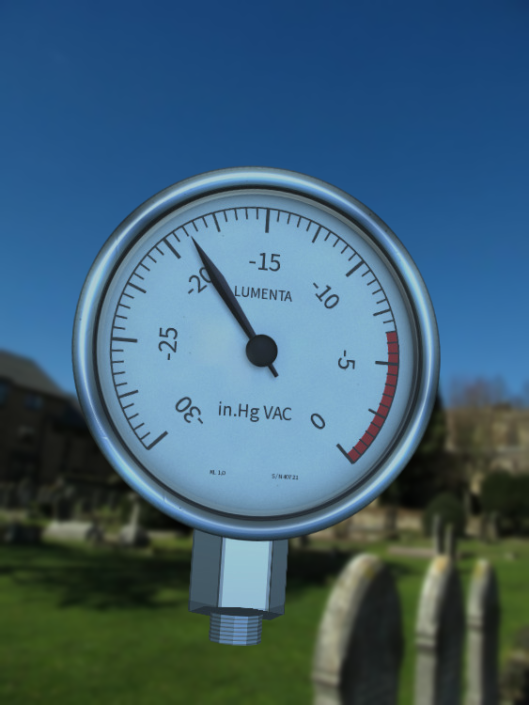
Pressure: -19; inHg
